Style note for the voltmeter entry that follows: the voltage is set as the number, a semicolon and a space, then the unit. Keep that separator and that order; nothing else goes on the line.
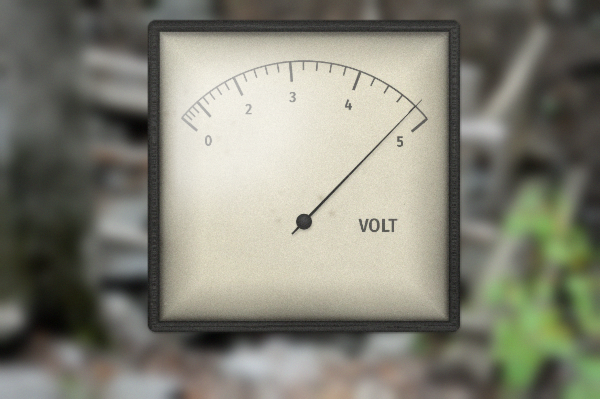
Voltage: 4.8; V
